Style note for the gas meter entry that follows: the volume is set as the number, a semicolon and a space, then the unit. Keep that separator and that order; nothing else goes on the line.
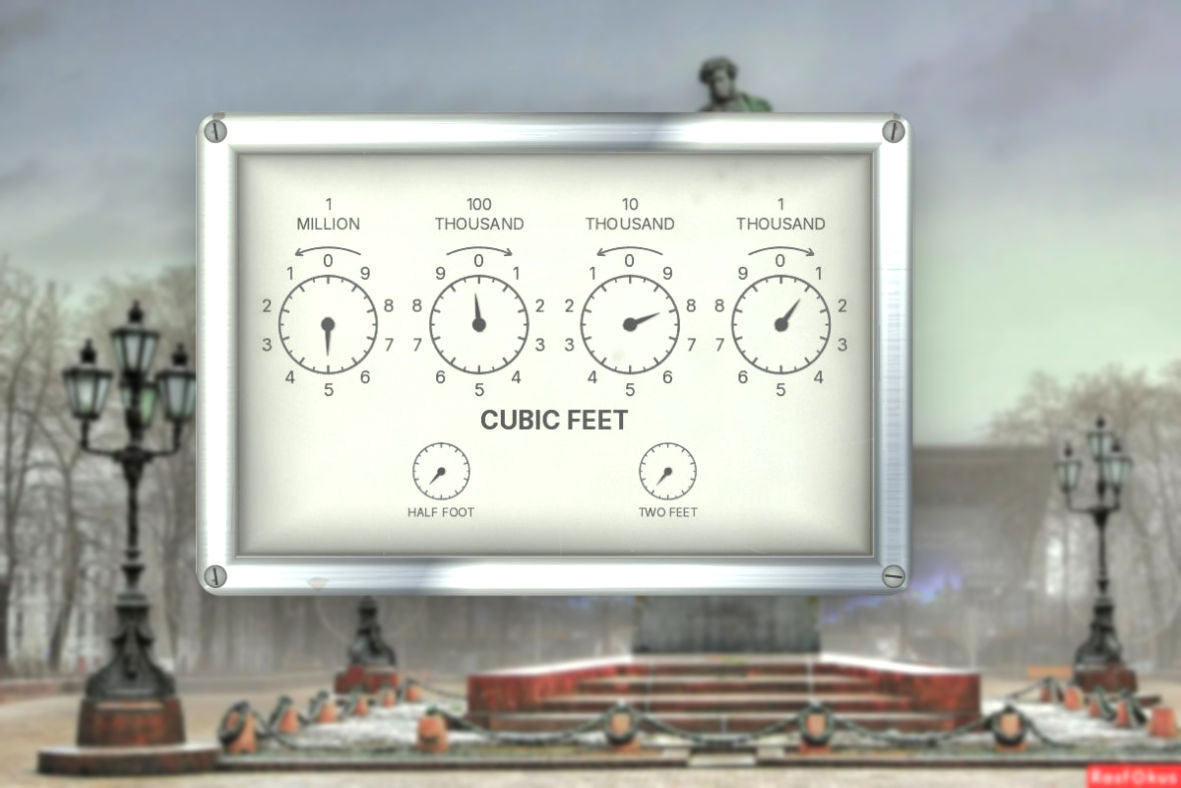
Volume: 498100; ft³
